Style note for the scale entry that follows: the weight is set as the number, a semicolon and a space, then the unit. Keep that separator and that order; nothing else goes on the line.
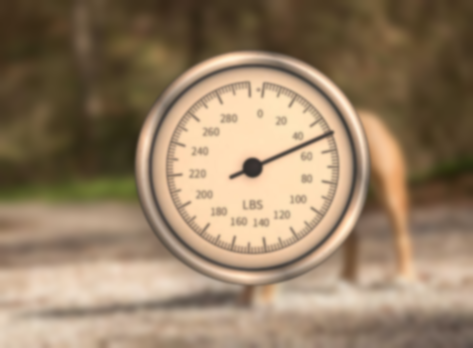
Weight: 50; lb
